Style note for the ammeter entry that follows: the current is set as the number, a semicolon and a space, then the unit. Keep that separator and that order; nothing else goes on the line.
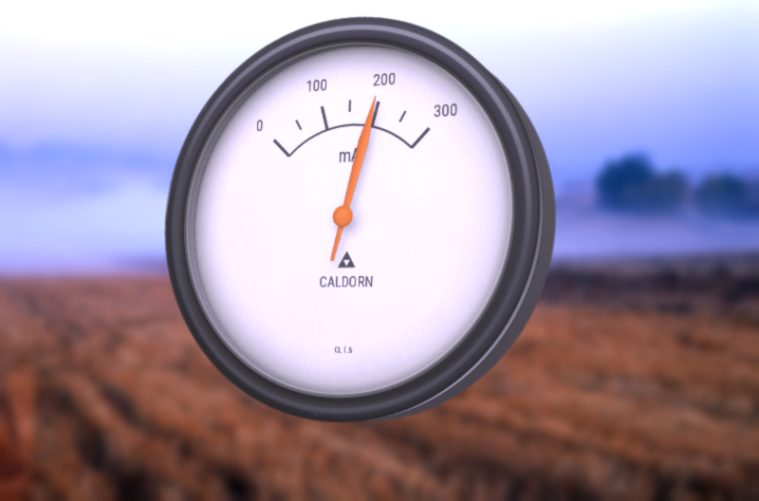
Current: 200; mA
